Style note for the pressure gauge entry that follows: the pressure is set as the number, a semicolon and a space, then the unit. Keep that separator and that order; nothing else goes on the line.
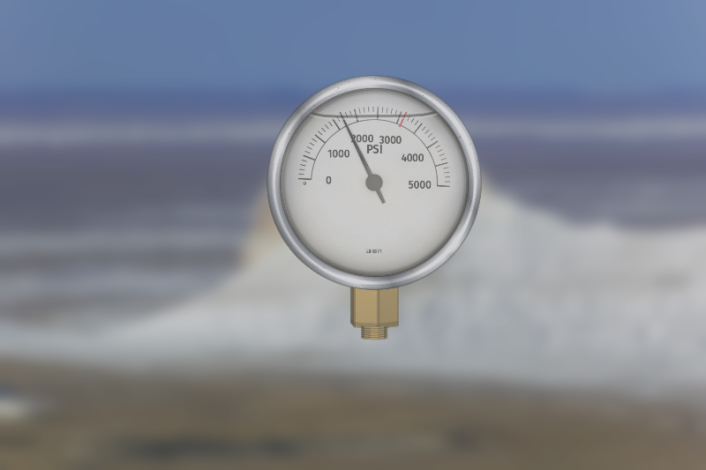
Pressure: 1700; psi
